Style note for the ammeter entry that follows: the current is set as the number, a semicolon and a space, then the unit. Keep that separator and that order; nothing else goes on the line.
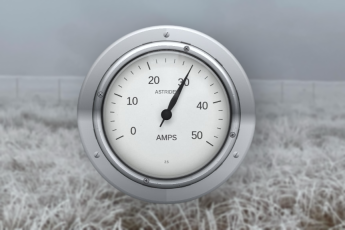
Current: 30; A
